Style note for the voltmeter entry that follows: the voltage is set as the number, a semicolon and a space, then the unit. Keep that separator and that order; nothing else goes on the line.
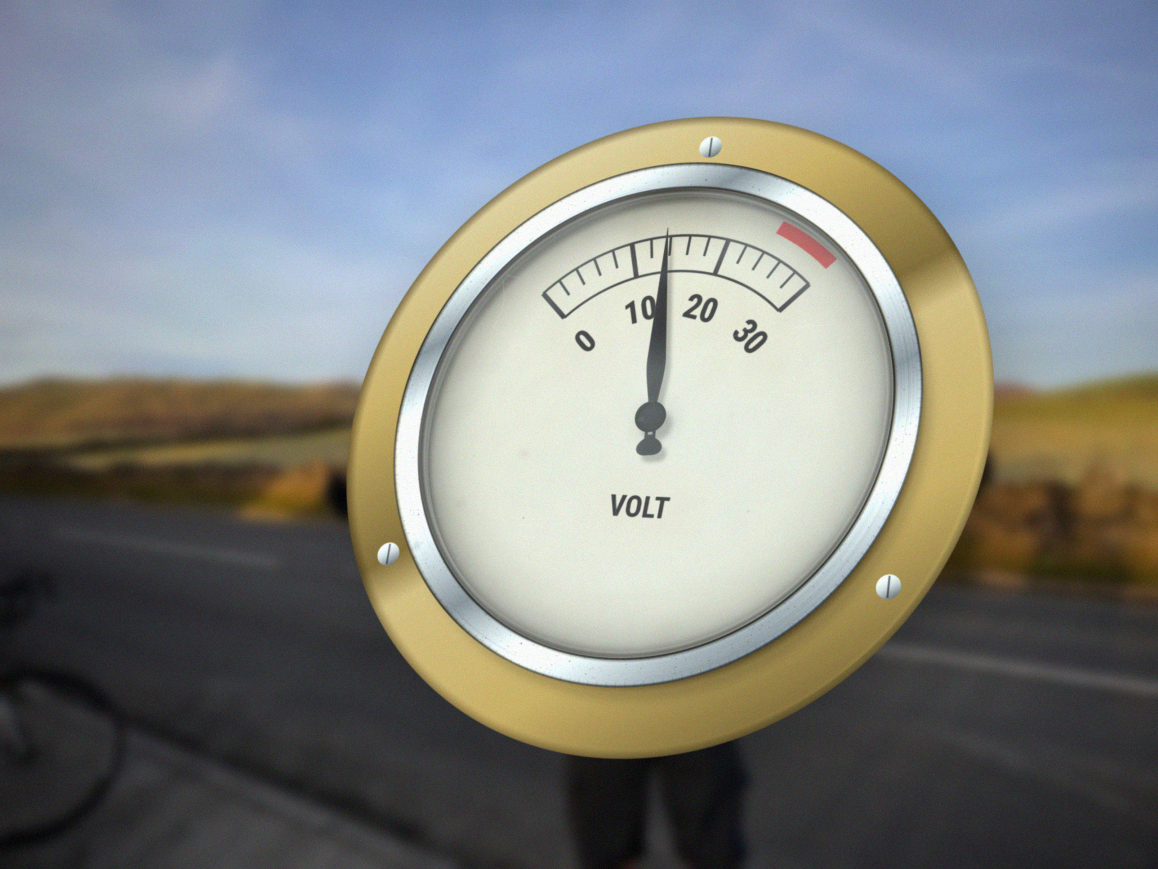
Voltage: 14; V
